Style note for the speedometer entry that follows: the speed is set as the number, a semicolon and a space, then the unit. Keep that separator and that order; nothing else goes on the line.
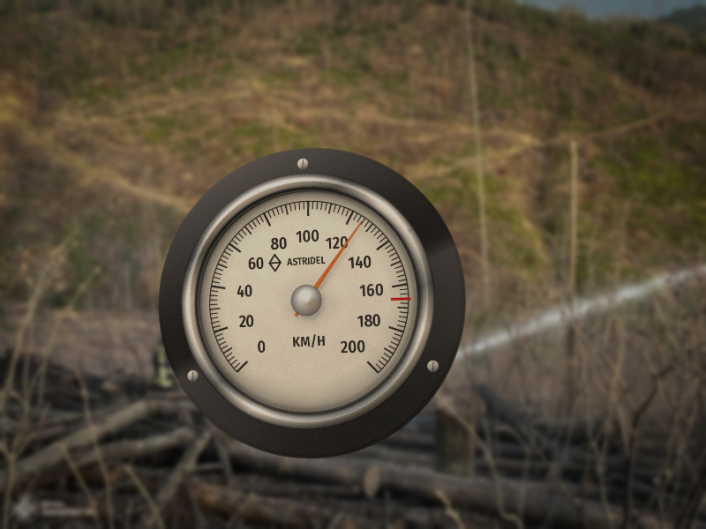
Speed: 126; km/h
